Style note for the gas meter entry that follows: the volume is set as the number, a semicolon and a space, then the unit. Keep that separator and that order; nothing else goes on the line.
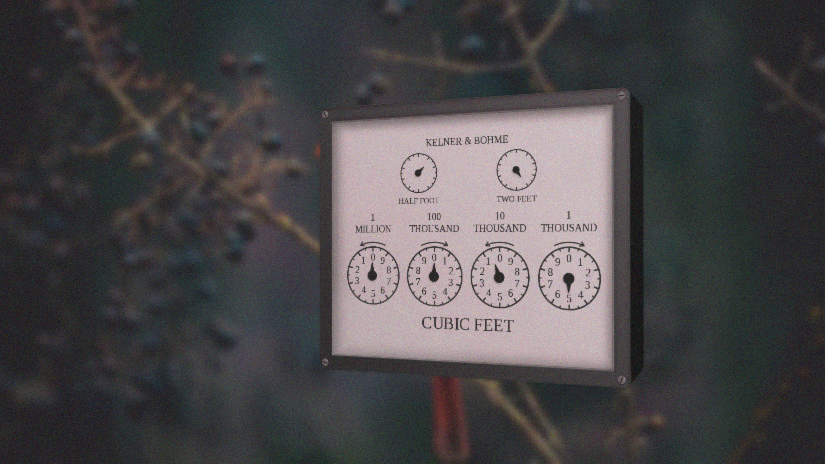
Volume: 500; ft³
